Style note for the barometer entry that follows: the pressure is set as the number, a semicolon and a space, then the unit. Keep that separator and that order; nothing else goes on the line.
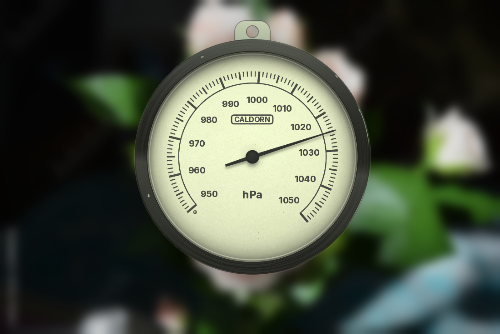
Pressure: 1025; hPa
